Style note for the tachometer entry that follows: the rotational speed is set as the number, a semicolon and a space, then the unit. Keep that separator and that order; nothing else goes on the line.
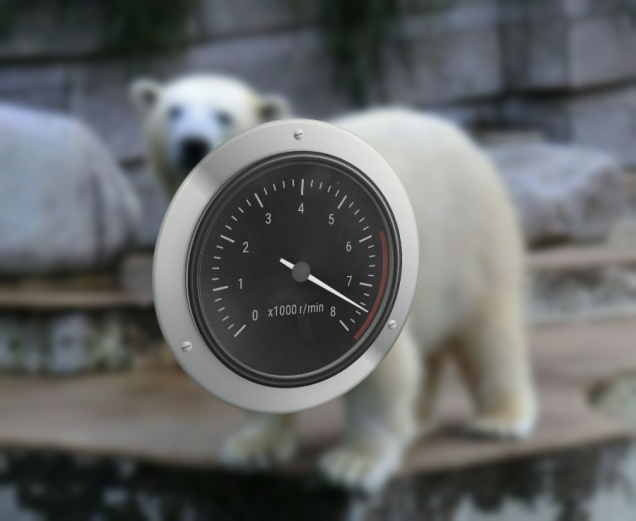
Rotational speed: 7500; rpm
